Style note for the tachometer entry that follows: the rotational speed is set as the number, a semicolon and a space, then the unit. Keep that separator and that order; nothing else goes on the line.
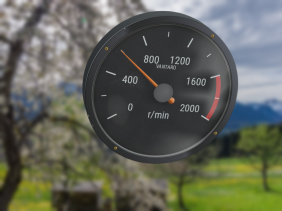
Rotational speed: 600; rpm
